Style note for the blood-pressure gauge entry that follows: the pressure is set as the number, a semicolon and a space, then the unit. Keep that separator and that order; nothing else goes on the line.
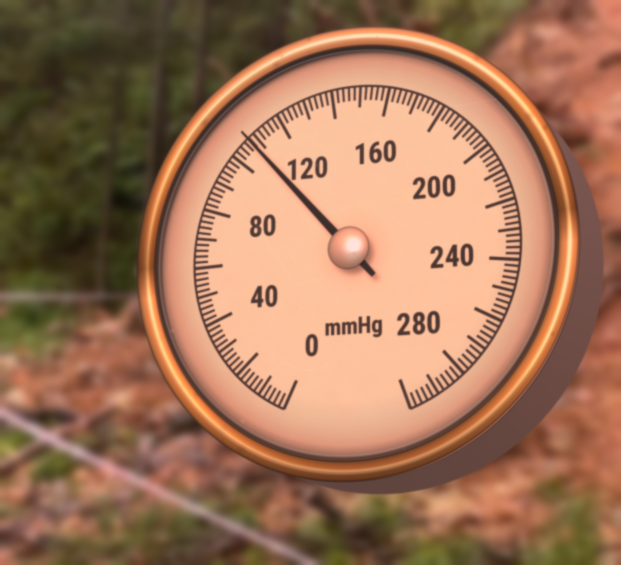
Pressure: 108; mmHg
